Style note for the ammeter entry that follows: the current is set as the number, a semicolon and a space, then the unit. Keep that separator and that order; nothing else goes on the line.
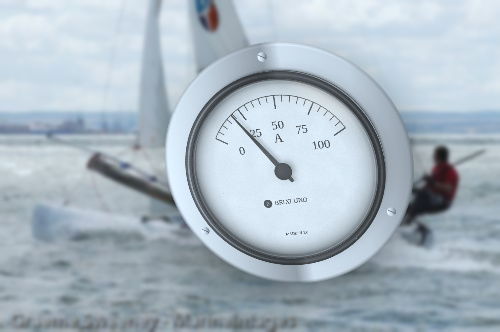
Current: 20; A
